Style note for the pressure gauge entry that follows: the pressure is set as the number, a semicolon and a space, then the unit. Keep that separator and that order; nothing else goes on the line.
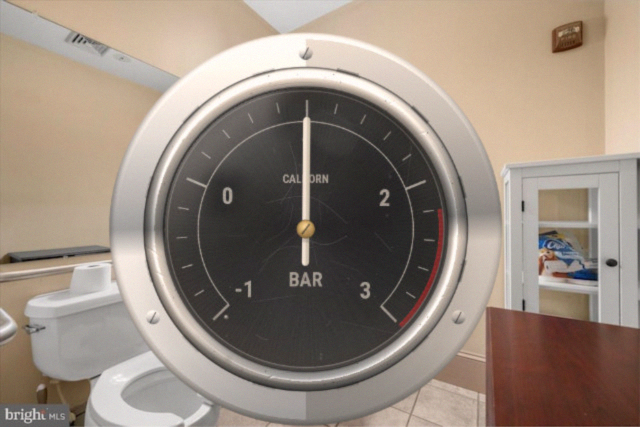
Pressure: 1; bar
